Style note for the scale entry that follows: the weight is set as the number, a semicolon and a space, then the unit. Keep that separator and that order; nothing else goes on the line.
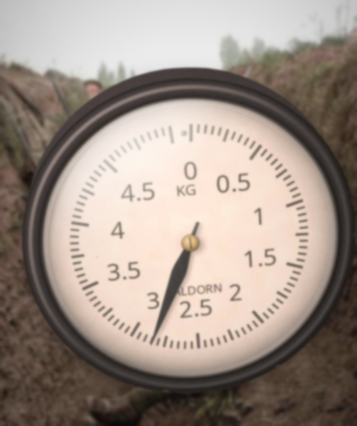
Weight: 2.85; kg
